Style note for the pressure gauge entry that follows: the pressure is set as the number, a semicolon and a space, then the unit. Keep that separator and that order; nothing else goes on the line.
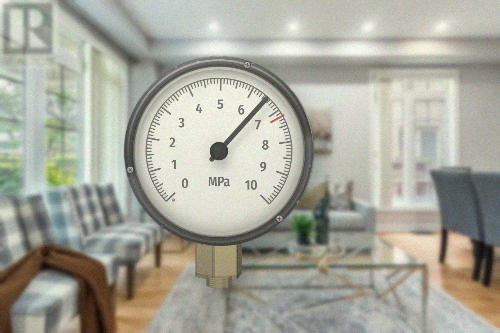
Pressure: 6.5; MPa
